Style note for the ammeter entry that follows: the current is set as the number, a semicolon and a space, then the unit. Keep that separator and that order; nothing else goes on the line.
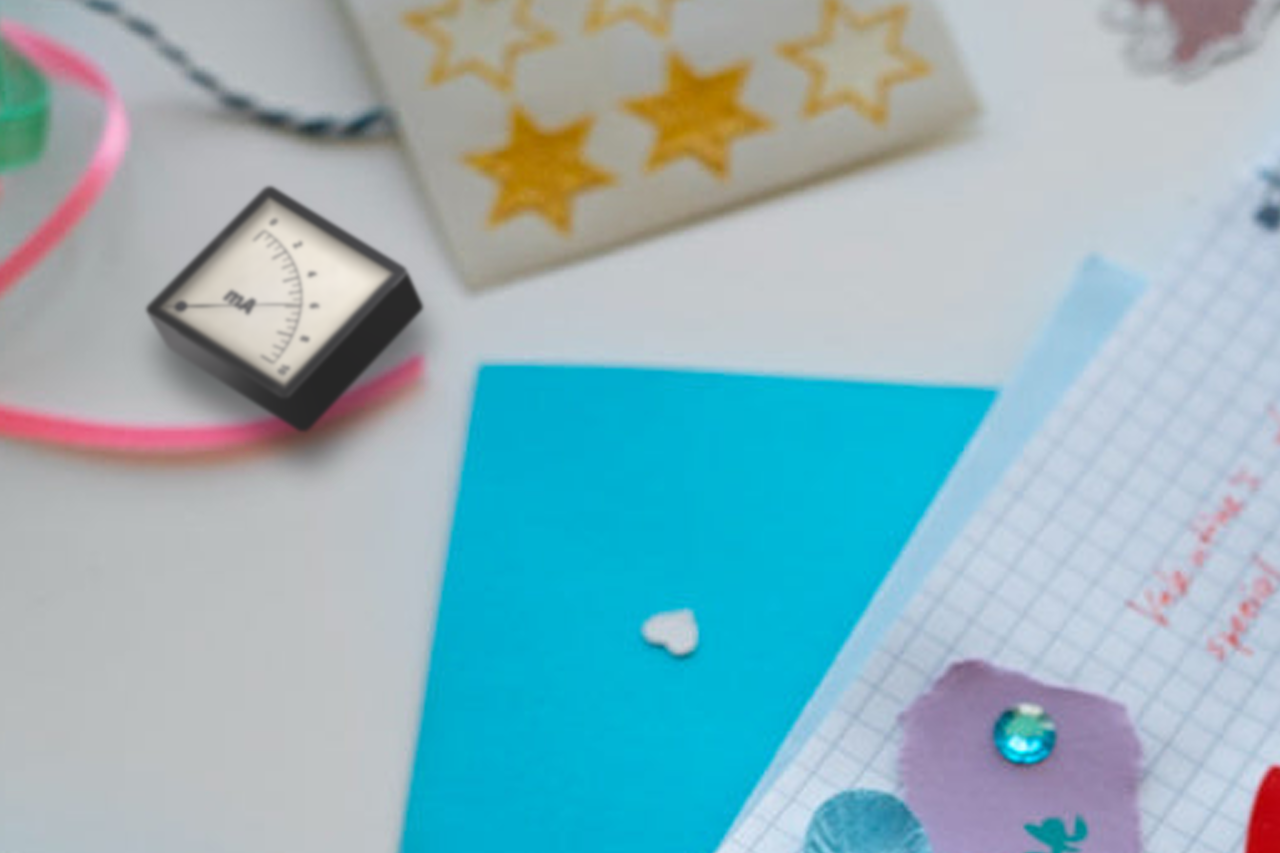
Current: 6; mA
